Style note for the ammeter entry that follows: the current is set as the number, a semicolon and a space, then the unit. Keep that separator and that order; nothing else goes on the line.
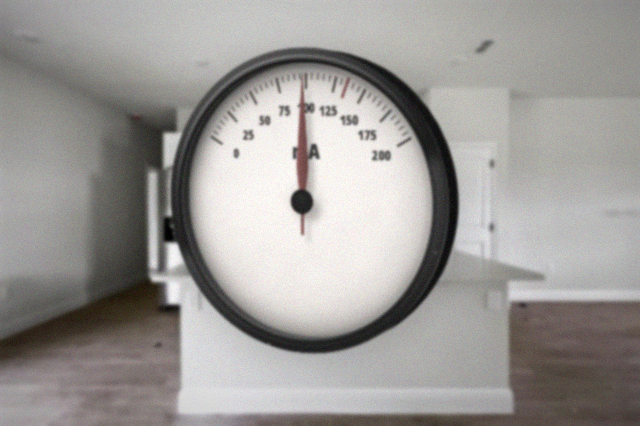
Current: 100; mA
